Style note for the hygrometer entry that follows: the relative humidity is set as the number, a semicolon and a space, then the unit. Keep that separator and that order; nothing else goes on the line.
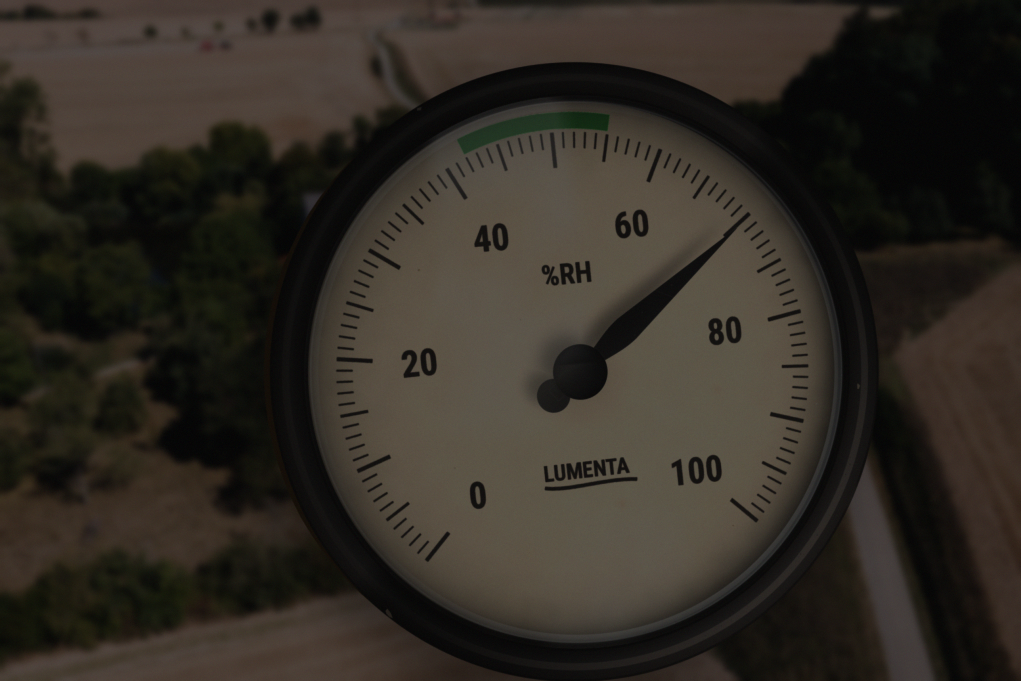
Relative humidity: 70; %
